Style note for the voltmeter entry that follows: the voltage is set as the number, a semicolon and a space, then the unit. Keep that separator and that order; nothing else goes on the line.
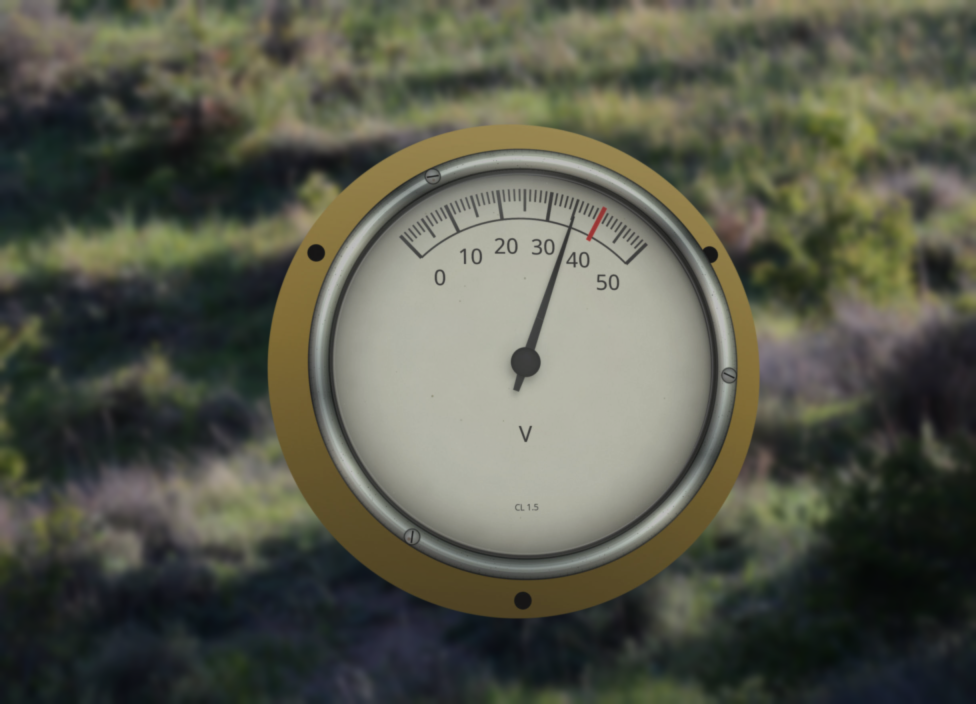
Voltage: 35; V
